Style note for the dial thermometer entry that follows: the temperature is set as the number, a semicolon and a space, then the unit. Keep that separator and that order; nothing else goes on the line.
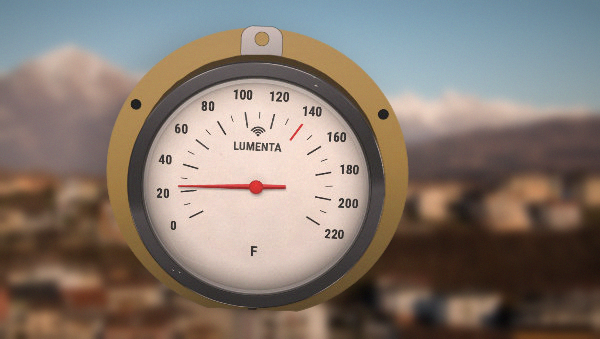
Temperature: 25; °F
